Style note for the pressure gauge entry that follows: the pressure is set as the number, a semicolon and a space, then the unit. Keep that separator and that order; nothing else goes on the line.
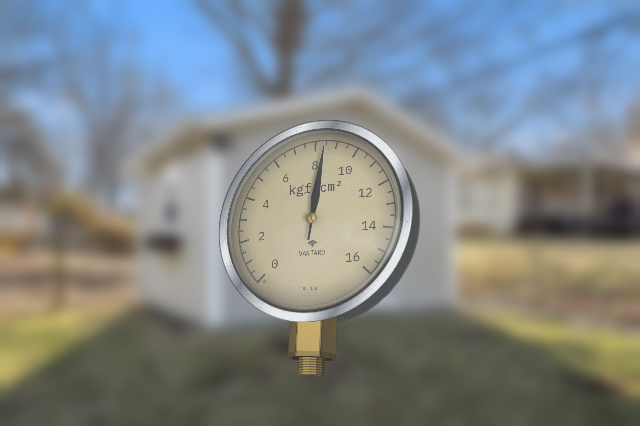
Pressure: 8.5; kg/cm²
